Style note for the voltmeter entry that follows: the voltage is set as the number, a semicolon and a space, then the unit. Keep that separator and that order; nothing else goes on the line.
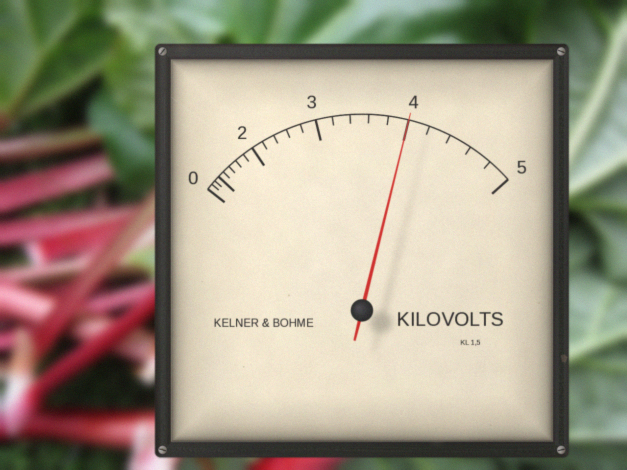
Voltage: 4; kV
